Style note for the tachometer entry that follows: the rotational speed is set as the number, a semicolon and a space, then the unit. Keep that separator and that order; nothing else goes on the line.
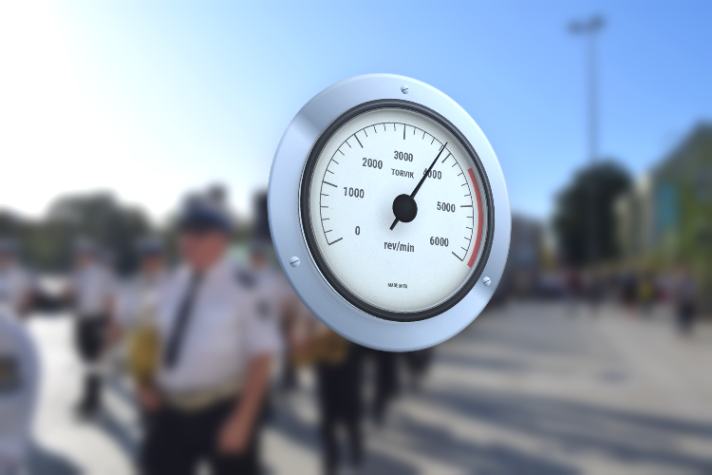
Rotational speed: 3800; rpm
